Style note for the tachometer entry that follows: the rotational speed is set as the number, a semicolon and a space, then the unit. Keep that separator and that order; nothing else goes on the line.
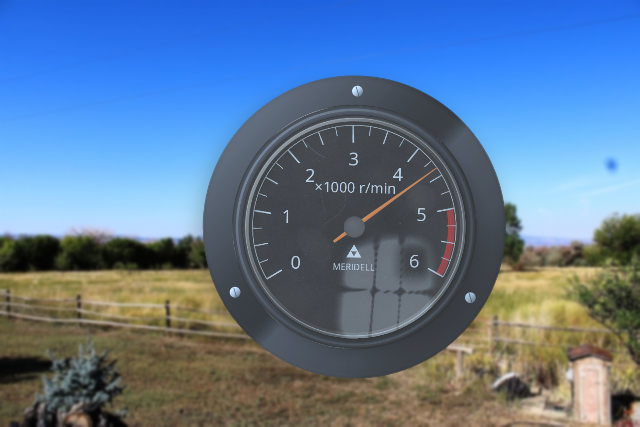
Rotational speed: 4375; rpm
